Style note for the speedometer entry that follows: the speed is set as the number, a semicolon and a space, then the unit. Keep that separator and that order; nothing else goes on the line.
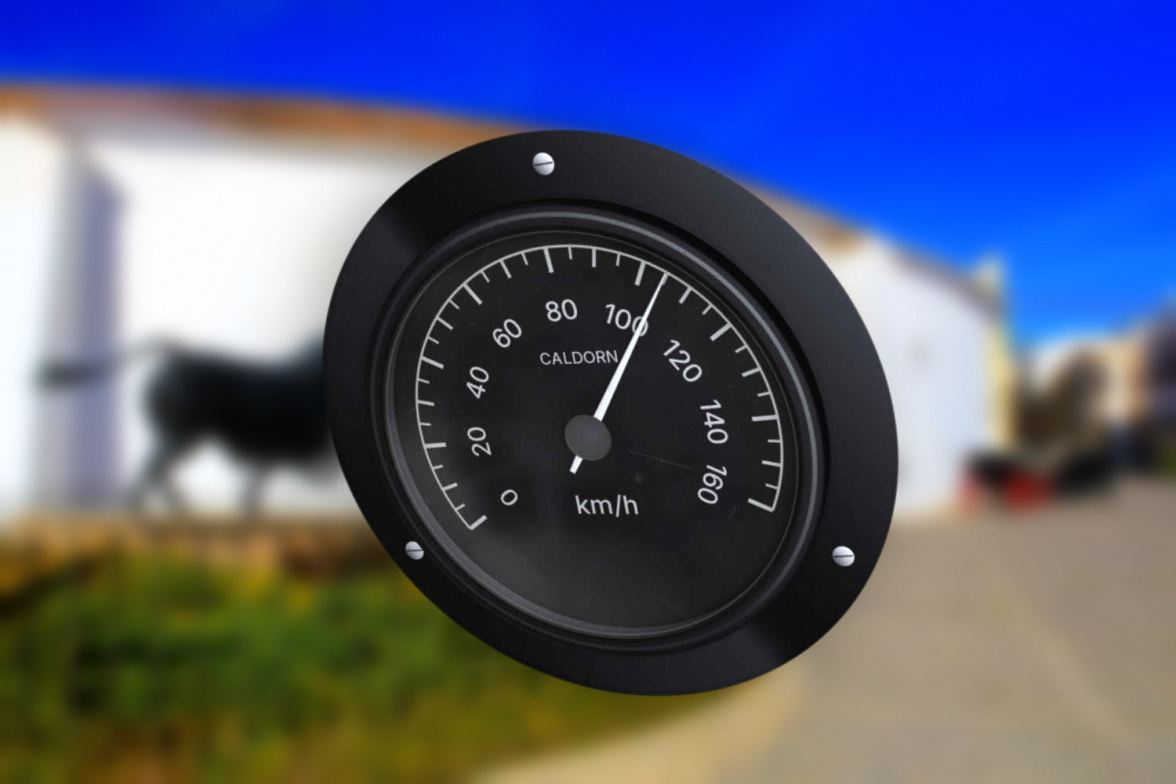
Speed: 105; km/h
